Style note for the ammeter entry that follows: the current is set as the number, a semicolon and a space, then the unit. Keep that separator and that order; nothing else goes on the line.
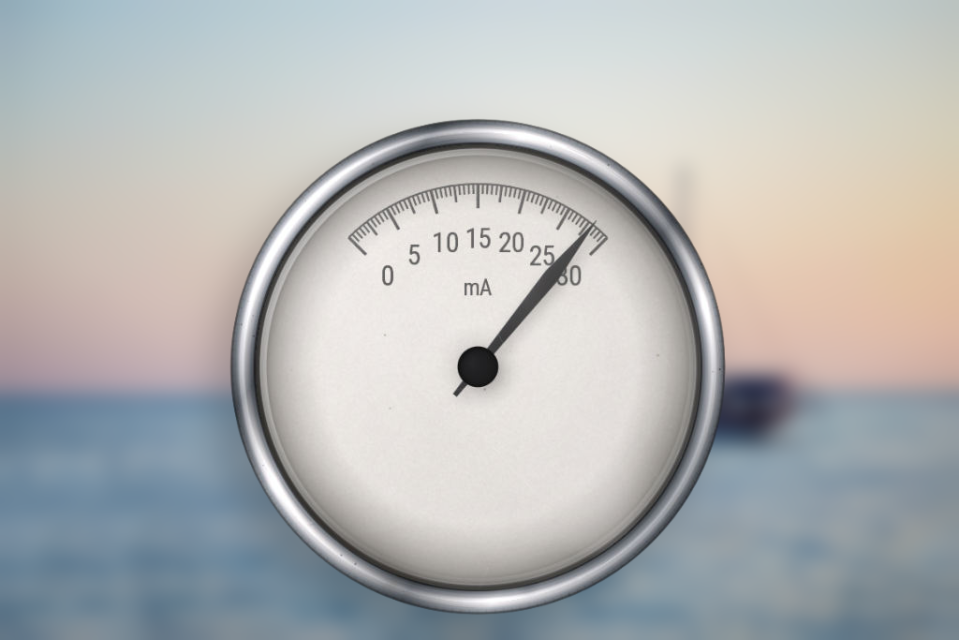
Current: 28; mA
